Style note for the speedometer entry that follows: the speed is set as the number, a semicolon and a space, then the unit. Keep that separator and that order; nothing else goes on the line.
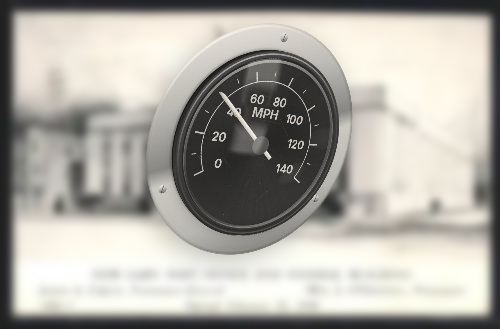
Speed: 40; mph
